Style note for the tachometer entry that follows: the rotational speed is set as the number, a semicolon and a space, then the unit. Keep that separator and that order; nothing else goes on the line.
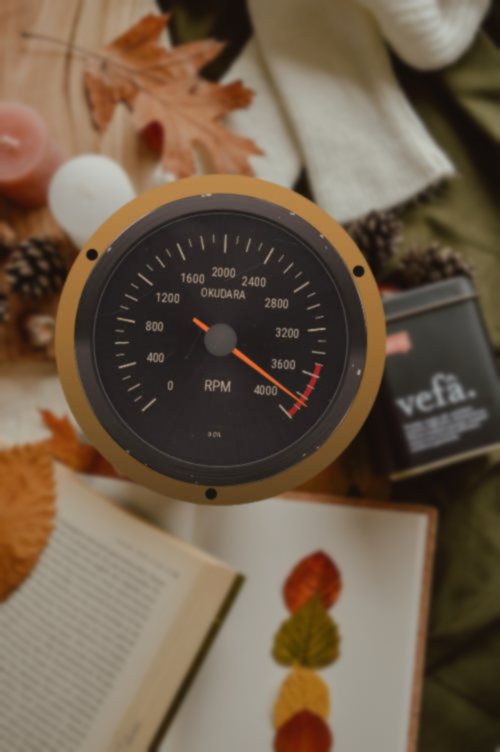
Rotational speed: 3850; rpm
